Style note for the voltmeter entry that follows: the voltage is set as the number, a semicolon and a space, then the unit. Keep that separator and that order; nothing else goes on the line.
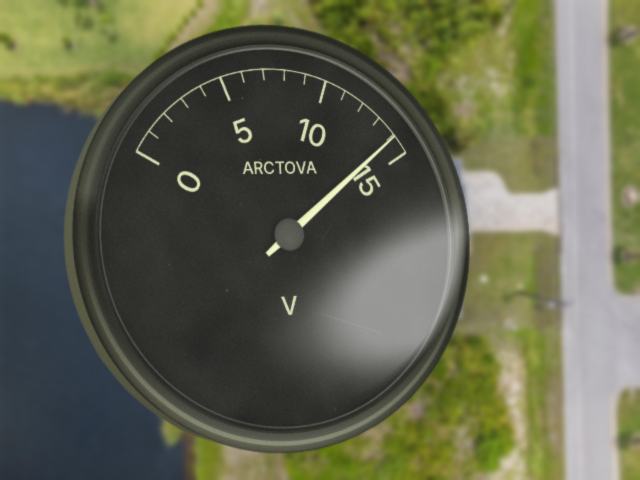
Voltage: 14; V
